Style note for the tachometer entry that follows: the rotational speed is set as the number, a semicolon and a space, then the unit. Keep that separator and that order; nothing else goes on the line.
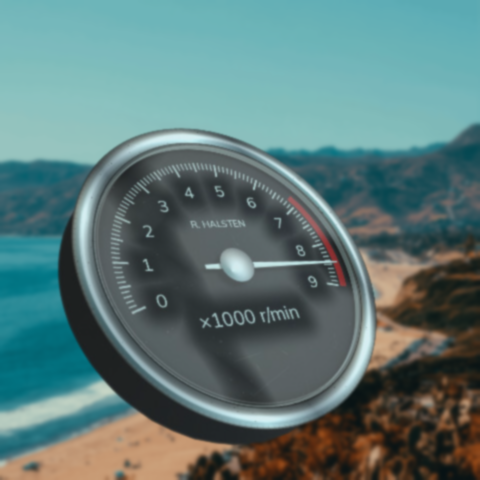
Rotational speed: 8500; rpm
